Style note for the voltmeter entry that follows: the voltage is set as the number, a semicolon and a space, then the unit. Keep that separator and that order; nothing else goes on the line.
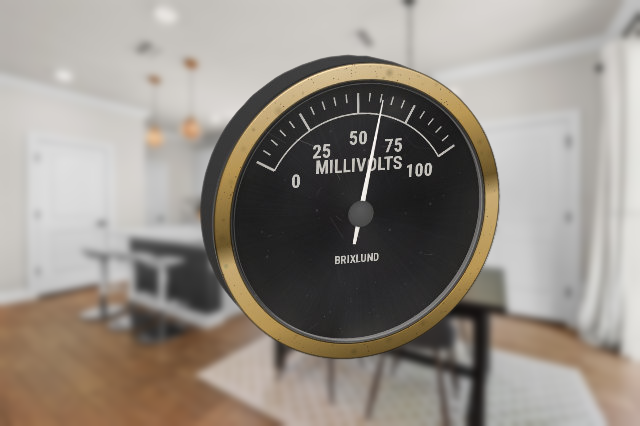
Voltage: 60; mV
